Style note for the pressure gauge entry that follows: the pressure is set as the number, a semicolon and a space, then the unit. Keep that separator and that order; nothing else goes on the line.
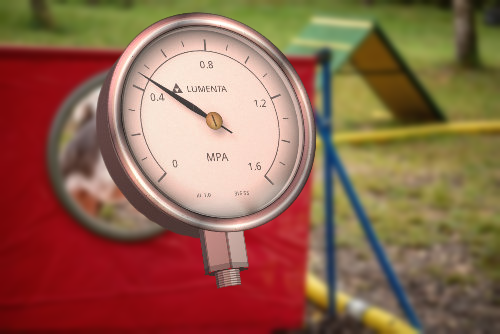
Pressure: 0.45; MPa
